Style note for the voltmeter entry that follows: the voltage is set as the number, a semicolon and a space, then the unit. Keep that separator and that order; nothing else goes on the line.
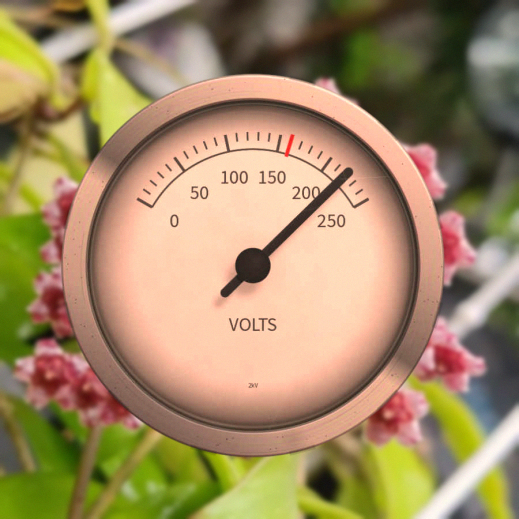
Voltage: 220; V
